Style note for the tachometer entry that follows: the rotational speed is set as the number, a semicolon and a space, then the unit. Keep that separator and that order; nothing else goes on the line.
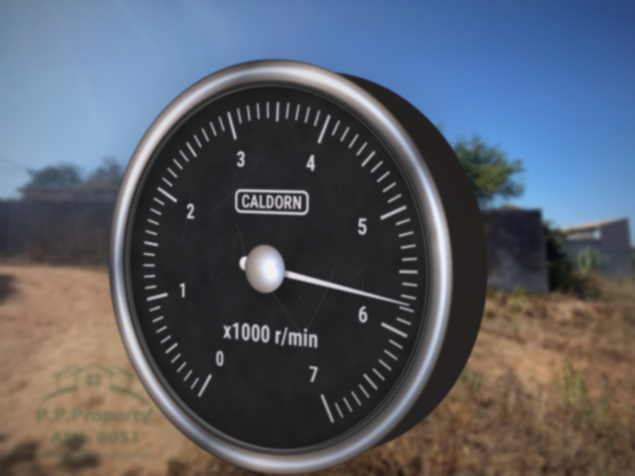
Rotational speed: 5750; rpm
